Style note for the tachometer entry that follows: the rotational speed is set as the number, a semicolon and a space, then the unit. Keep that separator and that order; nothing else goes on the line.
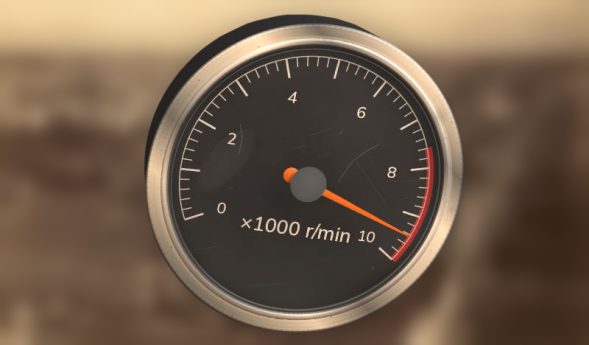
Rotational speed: 9400; rpm
